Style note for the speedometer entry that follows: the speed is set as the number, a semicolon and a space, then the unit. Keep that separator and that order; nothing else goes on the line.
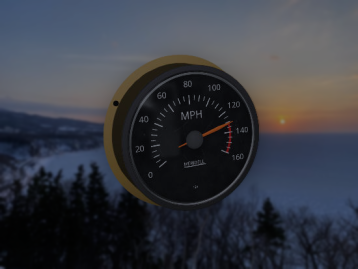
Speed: 130; mph
